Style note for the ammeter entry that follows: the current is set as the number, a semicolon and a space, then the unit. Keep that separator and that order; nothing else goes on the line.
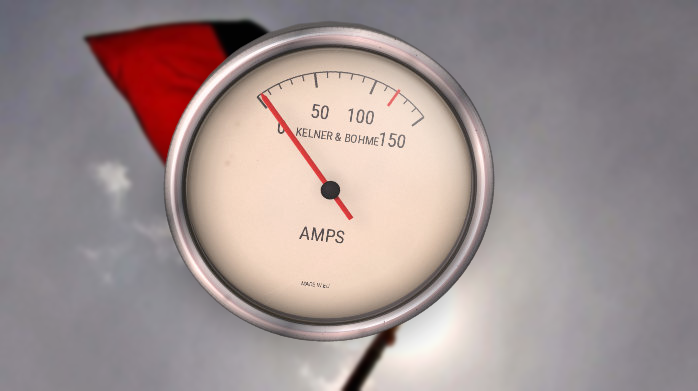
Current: 5; A
